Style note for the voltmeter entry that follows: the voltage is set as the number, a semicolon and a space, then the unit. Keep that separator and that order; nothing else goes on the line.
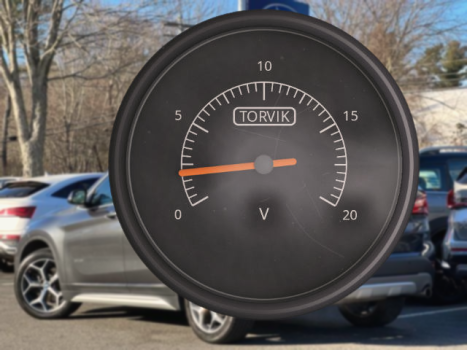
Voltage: 2; V
